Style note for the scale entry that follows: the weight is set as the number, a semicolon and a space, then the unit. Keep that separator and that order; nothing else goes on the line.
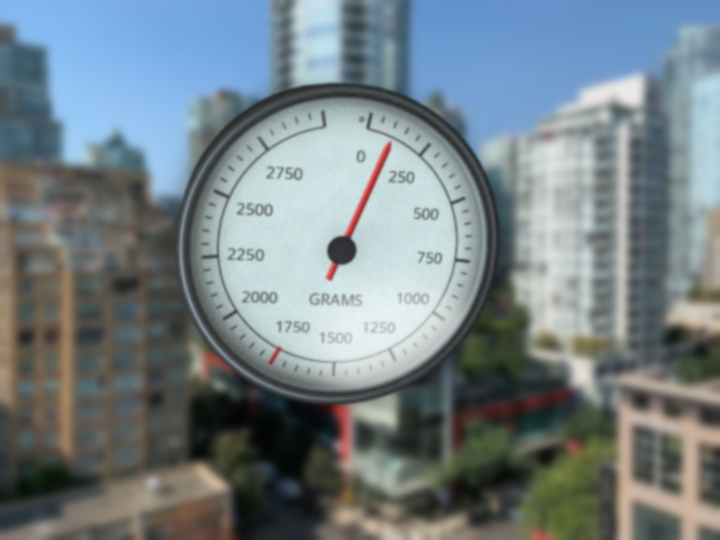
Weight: 100; g
